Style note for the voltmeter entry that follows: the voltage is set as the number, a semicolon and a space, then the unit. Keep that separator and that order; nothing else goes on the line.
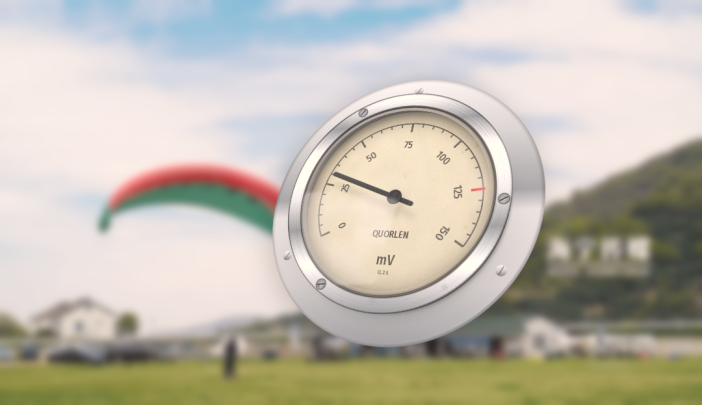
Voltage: 30; mV
